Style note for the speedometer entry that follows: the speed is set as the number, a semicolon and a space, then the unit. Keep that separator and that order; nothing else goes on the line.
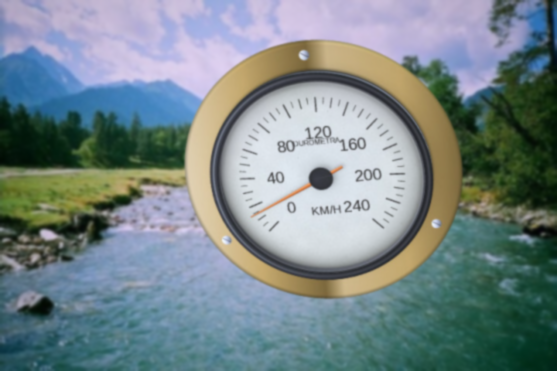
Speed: 15; km/h
